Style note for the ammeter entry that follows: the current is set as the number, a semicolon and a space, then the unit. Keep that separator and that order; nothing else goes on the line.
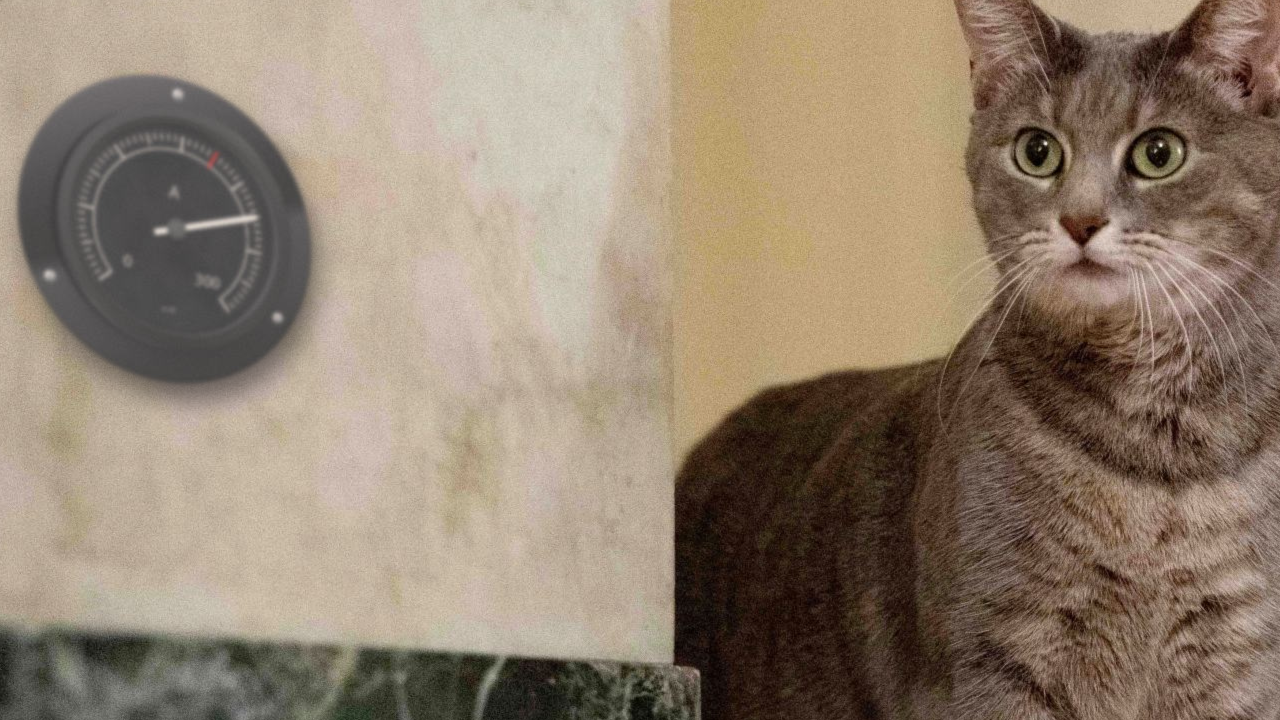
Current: 225; A
